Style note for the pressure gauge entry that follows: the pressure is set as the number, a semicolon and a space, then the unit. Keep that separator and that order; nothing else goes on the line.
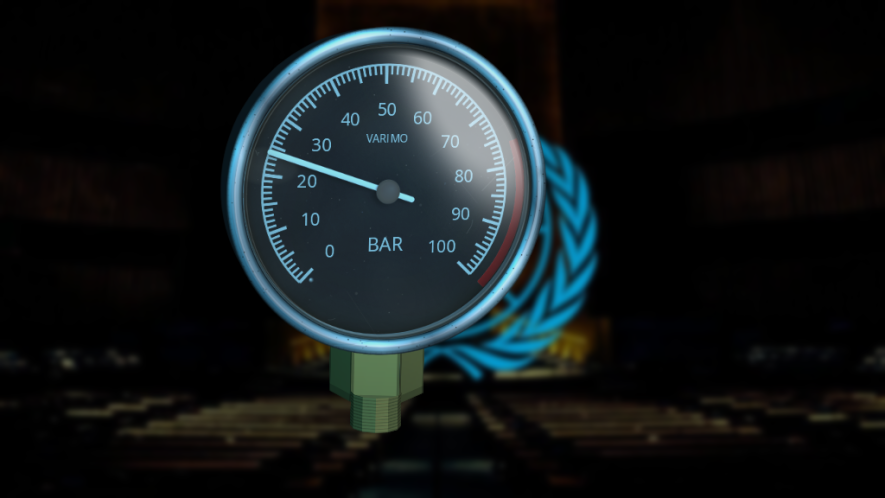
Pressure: 24; bar
